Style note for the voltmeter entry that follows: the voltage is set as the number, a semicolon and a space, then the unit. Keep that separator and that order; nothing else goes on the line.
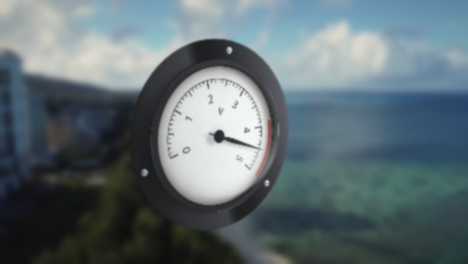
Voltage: 4.5; V
